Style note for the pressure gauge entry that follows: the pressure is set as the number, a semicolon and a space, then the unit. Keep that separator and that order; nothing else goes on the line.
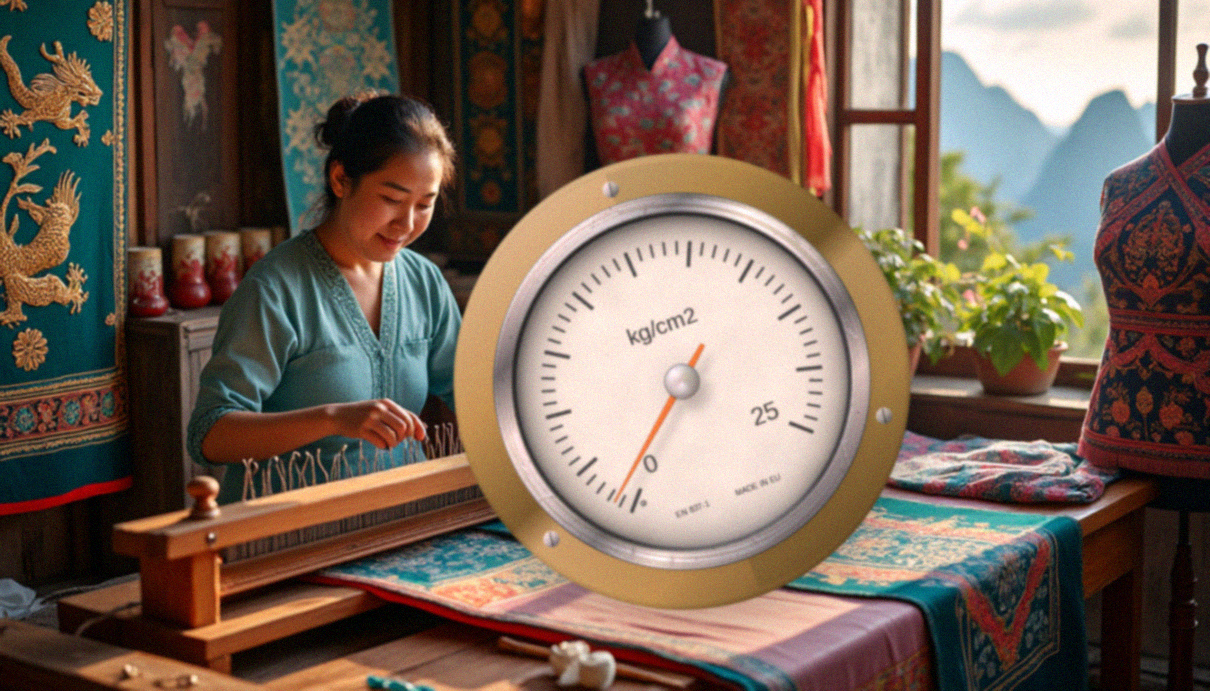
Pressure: 0.75; kg/cm²
